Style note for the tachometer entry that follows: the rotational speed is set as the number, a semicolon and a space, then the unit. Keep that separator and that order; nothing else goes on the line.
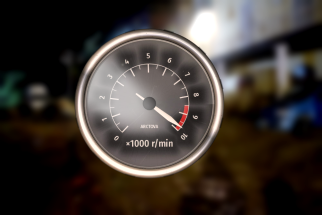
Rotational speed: 9750; rpm
